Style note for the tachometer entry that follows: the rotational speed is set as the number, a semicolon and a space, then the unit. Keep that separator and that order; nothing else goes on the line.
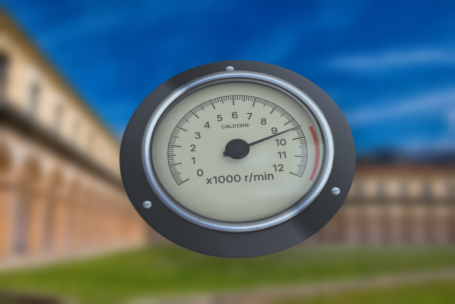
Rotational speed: 9500; rpm
